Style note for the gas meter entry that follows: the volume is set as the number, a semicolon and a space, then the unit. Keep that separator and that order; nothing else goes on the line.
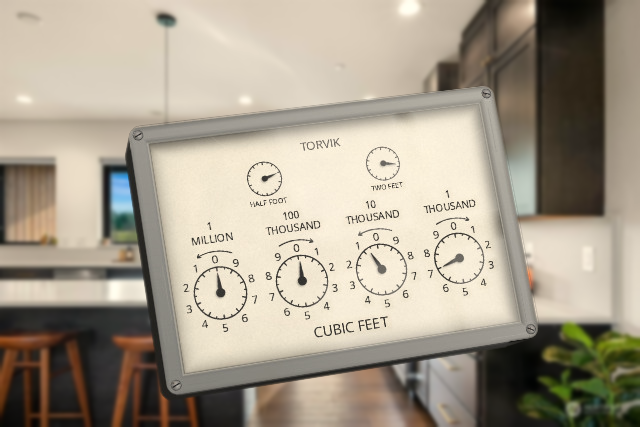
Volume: 700; ft³
